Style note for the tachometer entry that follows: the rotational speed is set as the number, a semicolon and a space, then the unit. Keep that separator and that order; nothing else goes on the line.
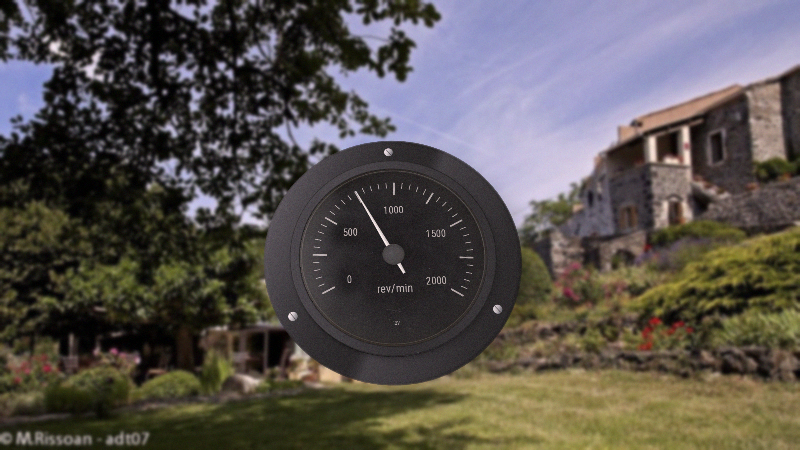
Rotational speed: 750; rpm
